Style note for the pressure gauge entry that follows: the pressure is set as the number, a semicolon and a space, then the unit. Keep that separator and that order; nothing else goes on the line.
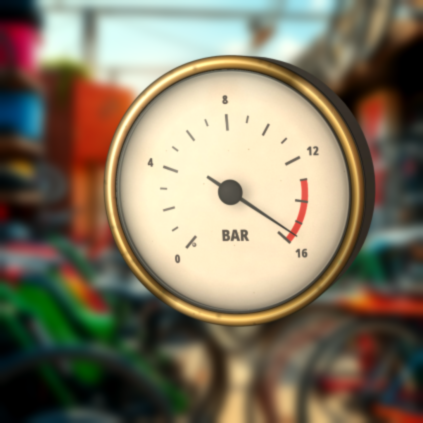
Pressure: 15.5; bar
